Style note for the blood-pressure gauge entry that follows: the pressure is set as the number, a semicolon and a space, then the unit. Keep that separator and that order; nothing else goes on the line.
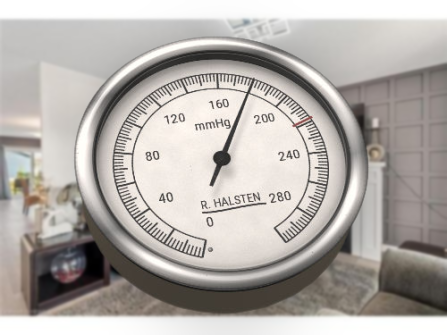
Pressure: 180; mmHg
